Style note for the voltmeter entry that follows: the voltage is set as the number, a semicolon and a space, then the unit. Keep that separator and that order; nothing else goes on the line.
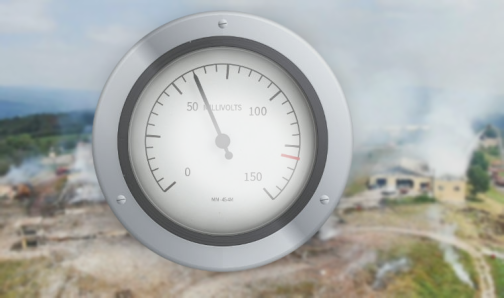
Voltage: 60; mV
